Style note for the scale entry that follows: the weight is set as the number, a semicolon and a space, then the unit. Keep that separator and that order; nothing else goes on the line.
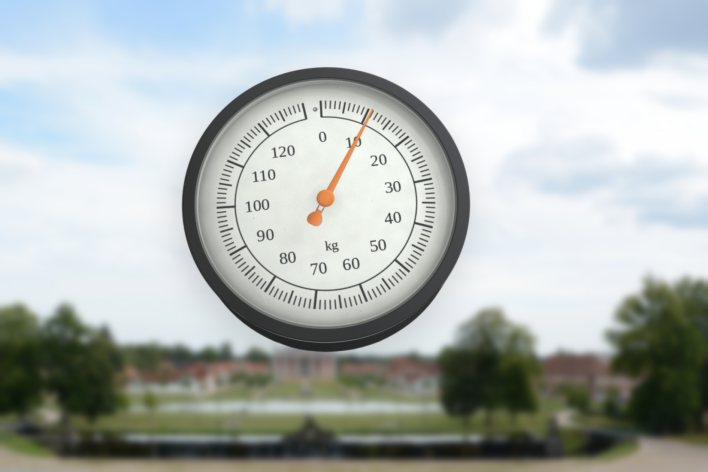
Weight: 11; kg
